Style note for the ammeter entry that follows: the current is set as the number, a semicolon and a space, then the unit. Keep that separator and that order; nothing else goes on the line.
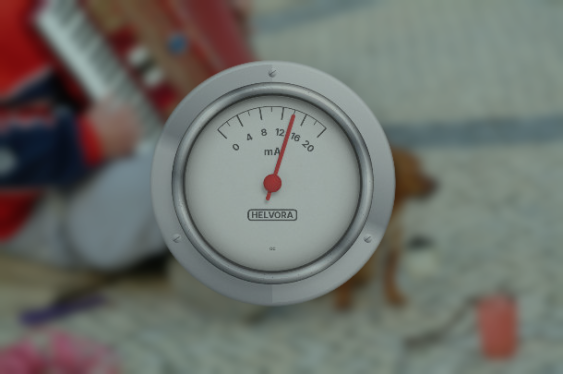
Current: 14; mA
